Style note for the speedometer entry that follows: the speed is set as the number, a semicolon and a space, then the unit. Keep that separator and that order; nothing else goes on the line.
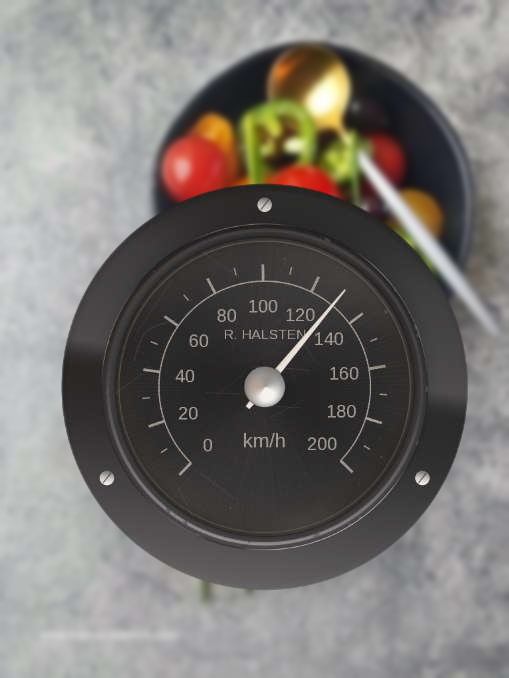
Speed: 130; km/h
